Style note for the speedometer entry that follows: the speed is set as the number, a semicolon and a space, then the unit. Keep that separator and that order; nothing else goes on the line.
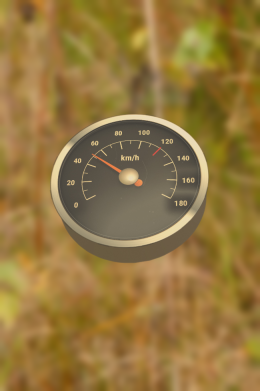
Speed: 50; km/h
